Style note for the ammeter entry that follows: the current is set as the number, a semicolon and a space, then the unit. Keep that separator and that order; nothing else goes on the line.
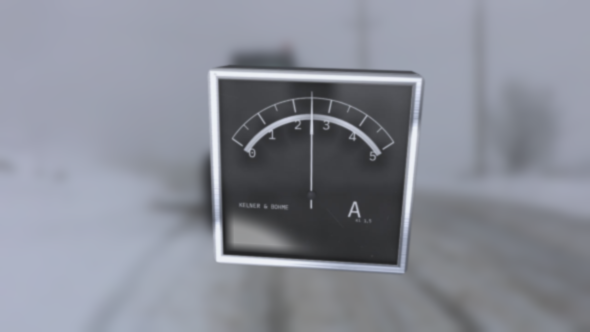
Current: 2.5; A
